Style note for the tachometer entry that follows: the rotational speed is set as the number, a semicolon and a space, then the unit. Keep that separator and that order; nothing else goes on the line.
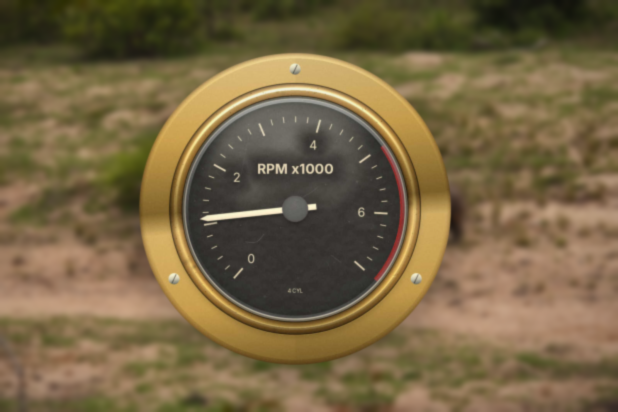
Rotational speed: 1100; rpm
